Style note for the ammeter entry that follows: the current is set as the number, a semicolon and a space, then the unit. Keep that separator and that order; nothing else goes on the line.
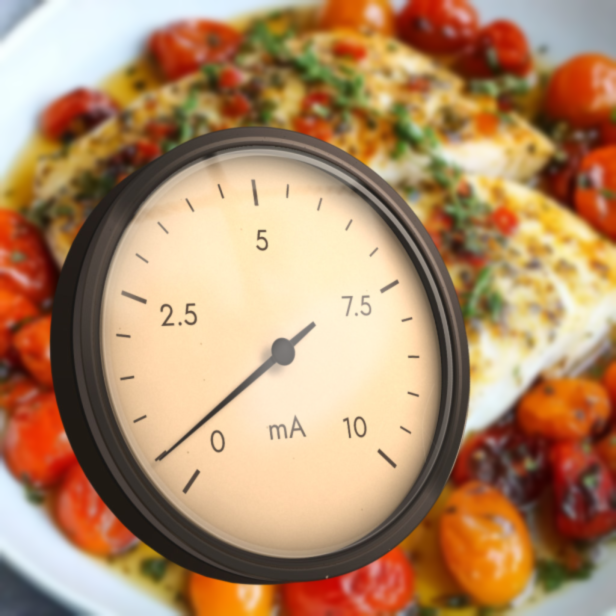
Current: 0.5; mA
